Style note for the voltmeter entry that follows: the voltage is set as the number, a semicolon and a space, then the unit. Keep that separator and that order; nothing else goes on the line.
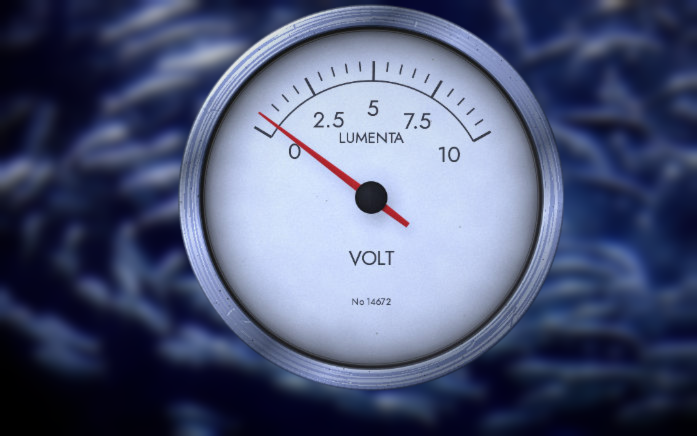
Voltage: 0.5; V
